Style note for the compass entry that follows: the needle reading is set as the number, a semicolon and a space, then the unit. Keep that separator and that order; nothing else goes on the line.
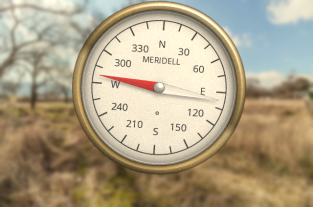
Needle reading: 277.5; °
